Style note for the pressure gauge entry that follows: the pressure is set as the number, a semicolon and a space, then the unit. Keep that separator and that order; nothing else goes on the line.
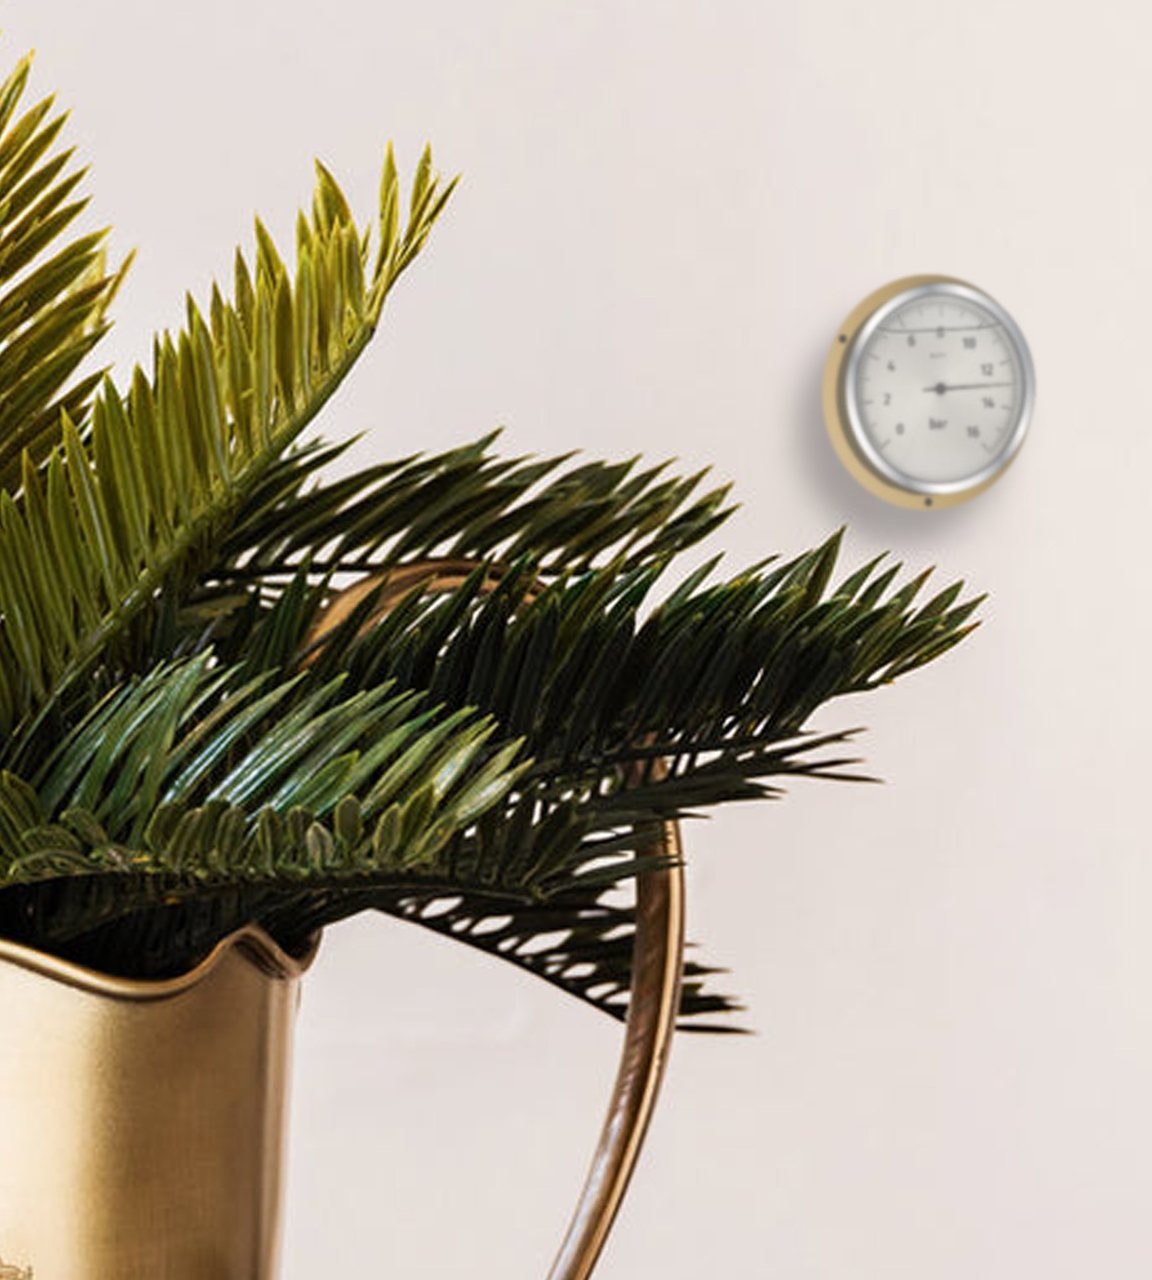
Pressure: 13; bar
